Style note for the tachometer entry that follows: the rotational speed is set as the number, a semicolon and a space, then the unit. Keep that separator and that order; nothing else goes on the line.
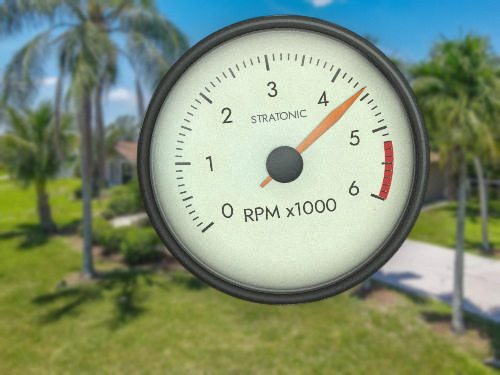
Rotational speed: 4400; rpm
